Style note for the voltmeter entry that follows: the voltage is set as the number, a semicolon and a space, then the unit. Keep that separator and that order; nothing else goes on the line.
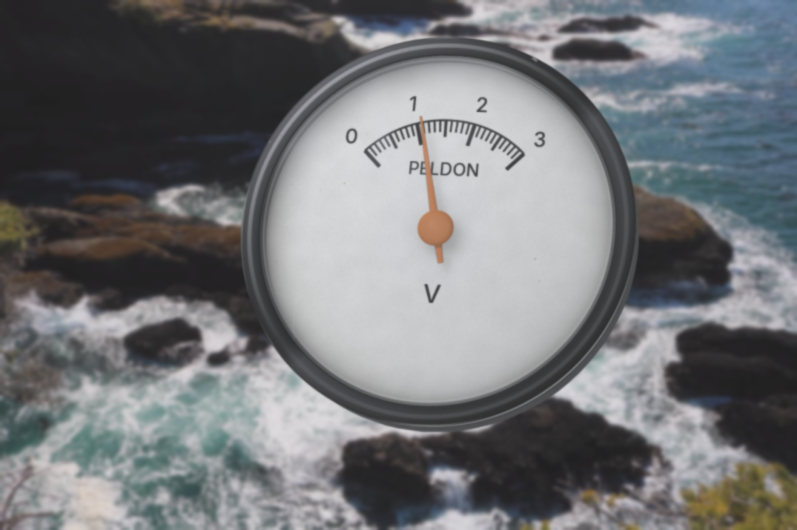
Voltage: 1.1; V
